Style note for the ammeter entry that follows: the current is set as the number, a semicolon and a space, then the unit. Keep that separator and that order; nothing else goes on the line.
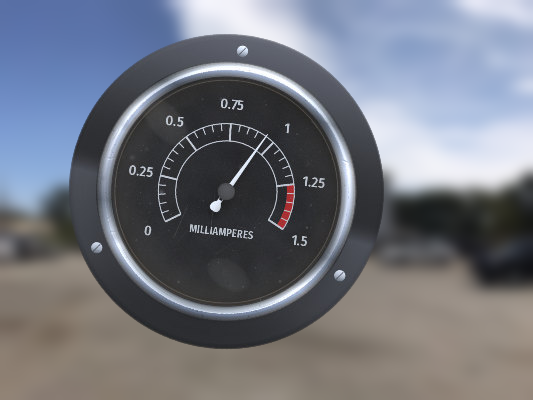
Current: 0.95; mA
